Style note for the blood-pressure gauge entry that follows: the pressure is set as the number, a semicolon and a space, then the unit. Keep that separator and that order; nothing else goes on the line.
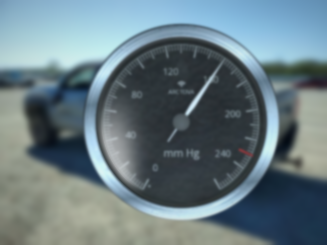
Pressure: 160; mmHg
